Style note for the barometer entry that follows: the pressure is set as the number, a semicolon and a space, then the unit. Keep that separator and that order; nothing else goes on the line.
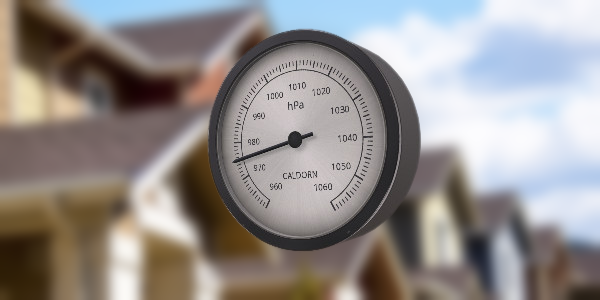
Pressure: 975; hPa
